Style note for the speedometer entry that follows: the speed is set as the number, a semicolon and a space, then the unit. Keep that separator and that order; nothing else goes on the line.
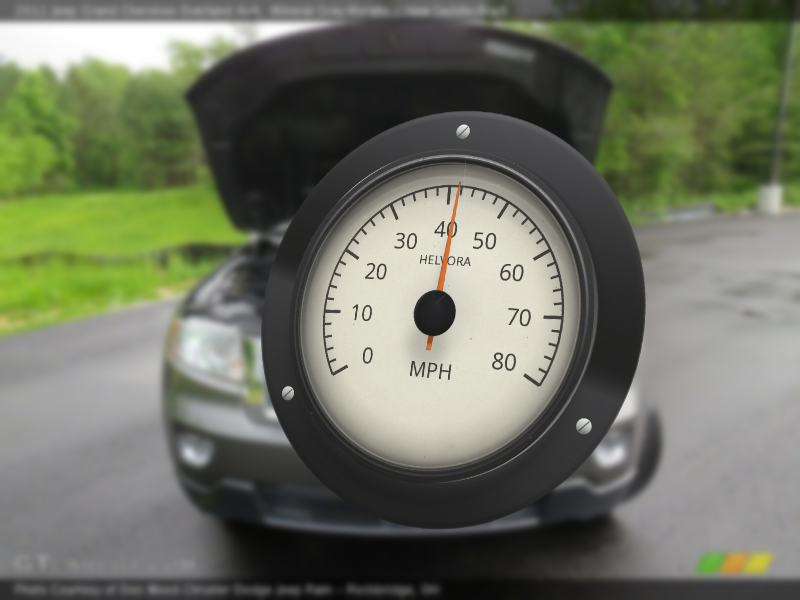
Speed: 42; mph
